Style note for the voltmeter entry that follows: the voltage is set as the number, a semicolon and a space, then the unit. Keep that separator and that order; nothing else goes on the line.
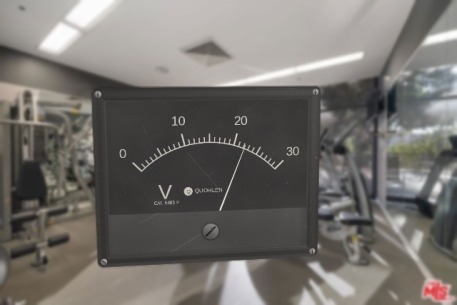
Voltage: 22; V
